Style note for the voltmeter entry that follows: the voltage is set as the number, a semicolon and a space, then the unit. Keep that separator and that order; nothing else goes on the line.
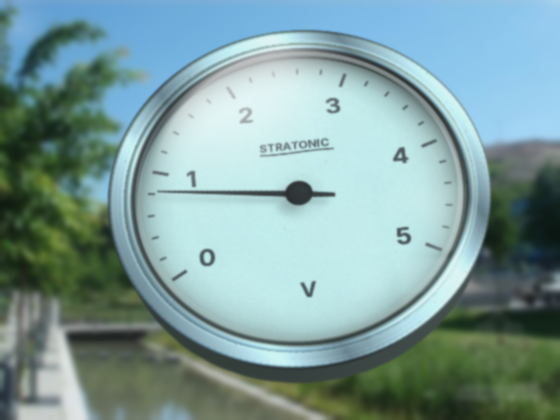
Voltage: 0.8; V
